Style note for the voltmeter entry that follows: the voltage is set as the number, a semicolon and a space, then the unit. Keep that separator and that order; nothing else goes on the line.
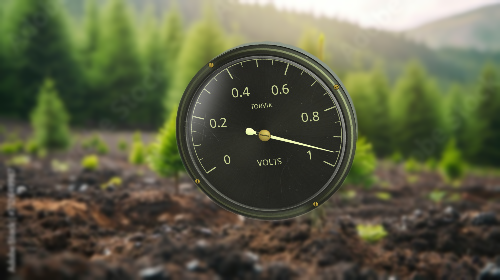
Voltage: 0.95; V
